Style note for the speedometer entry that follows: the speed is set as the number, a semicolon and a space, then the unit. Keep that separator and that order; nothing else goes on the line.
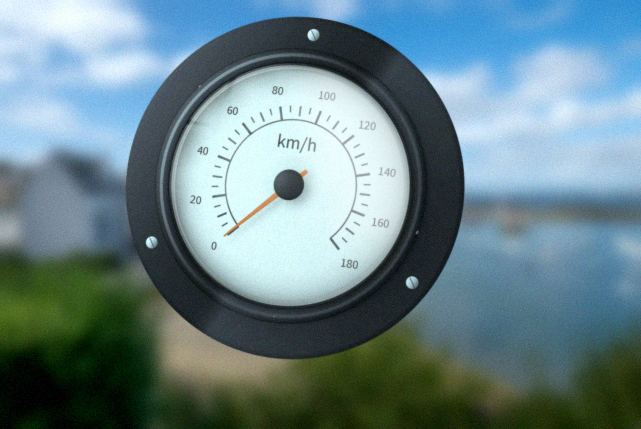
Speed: 0; km/h
